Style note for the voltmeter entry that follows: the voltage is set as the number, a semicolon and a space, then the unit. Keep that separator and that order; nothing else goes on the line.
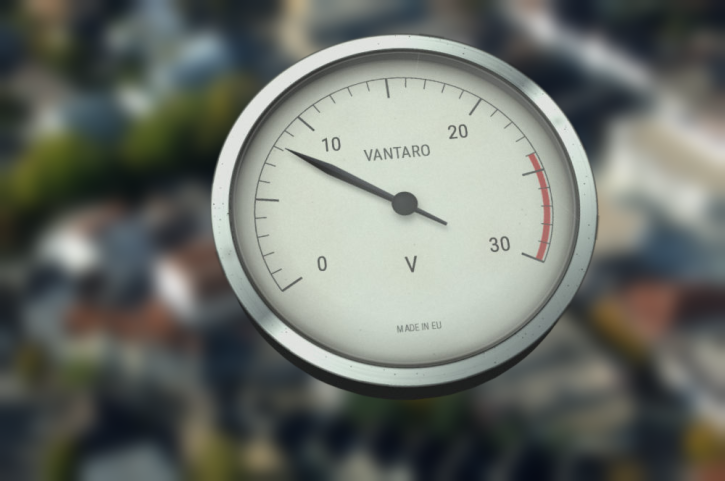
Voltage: 8; V
